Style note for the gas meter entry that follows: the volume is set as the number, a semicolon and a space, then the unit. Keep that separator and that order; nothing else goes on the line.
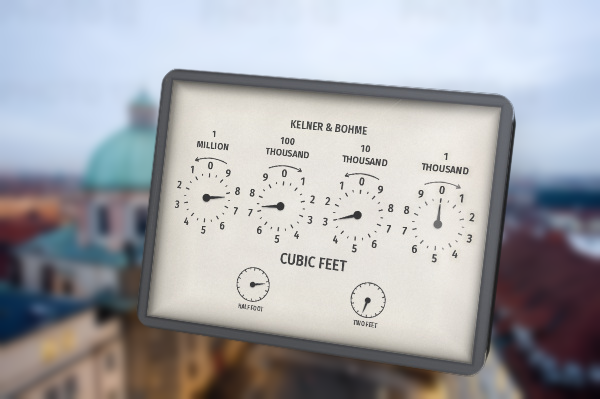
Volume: 773000; ft³
